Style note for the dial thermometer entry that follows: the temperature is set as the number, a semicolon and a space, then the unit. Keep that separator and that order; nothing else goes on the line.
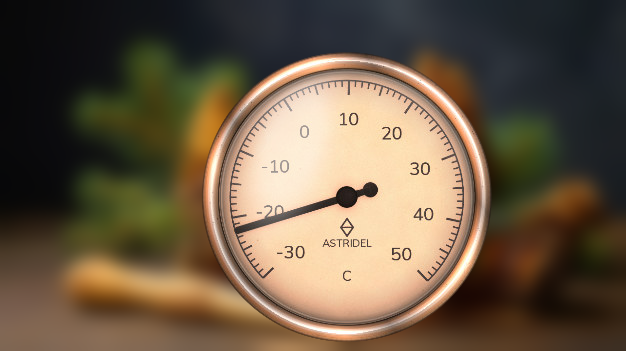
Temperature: -22; °C
